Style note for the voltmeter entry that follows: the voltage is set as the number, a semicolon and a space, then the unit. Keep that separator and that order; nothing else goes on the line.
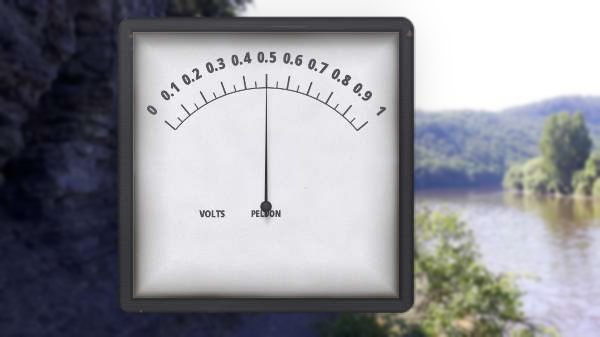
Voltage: 0.5; V
